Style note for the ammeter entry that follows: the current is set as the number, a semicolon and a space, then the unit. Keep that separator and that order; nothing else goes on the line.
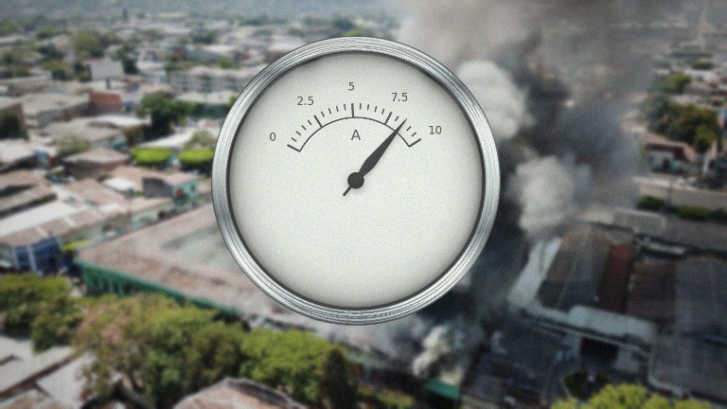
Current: 8.5; A
